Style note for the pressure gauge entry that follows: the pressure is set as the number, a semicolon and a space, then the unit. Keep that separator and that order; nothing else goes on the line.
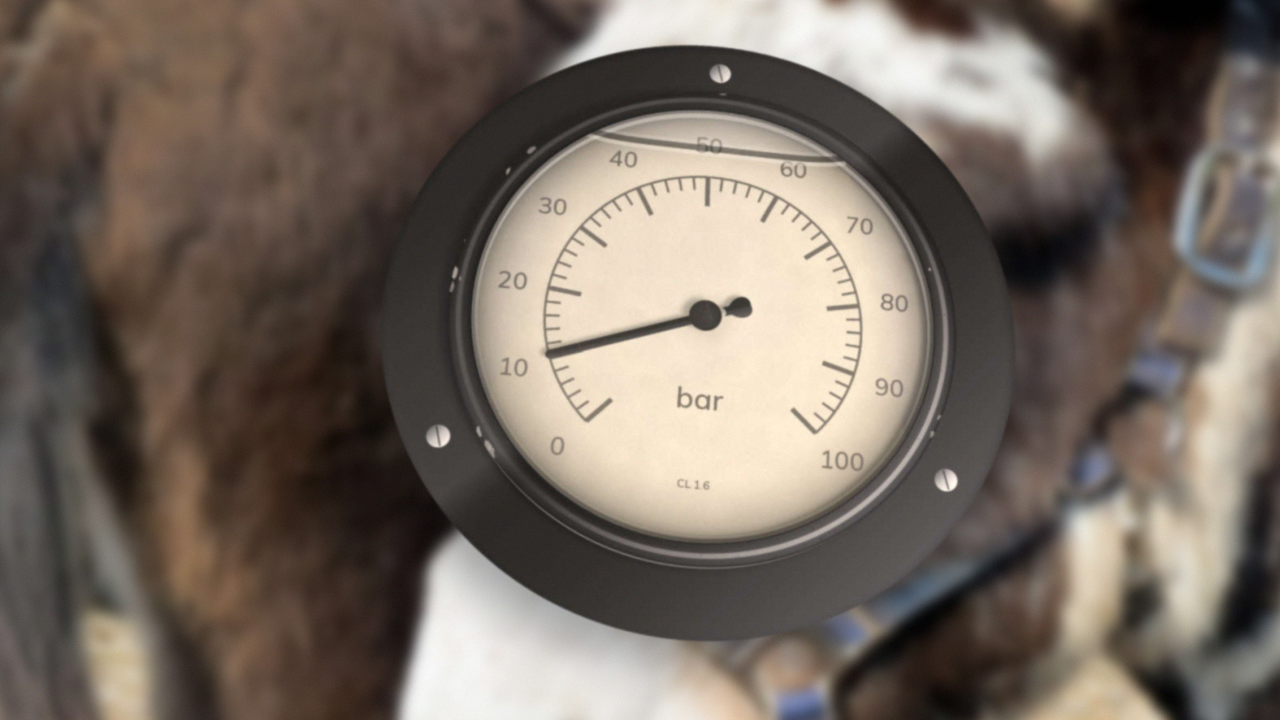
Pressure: 10; bar
